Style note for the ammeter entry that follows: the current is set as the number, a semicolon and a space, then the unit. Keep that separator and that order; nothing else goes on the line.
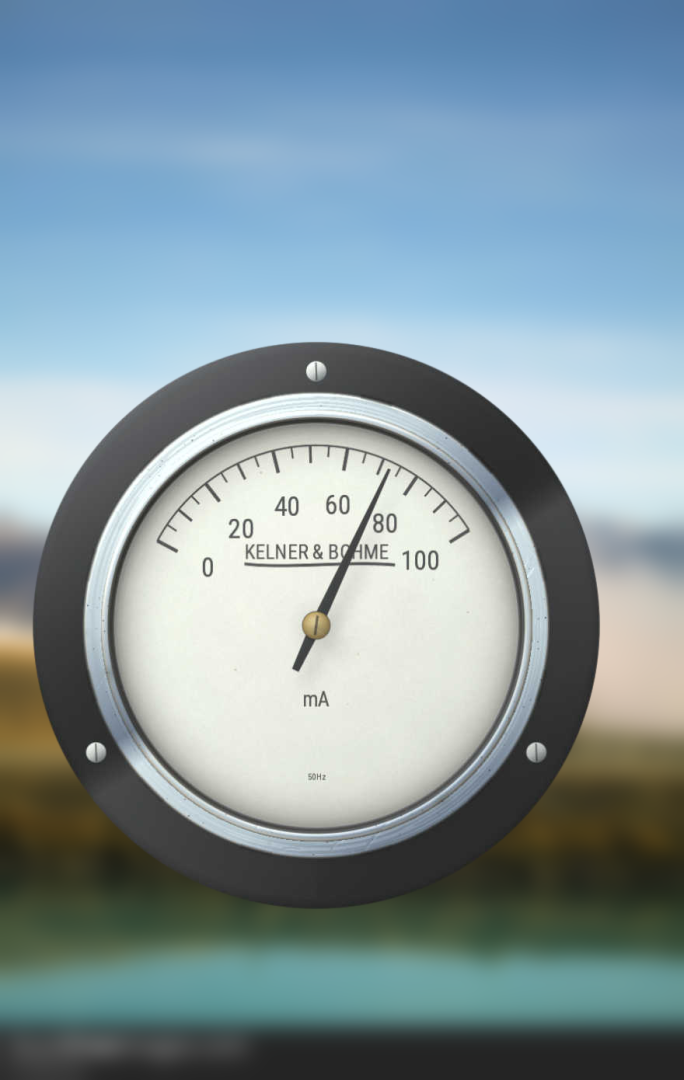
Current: 72.5; mA
